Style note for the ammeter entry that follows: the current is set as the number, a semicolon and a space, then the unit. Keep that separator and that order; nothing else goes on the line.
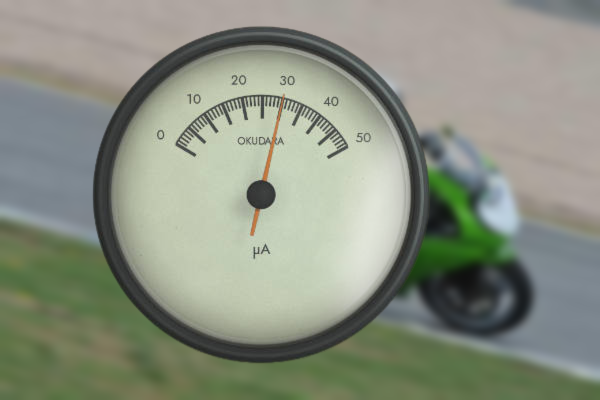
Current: 30; µA
